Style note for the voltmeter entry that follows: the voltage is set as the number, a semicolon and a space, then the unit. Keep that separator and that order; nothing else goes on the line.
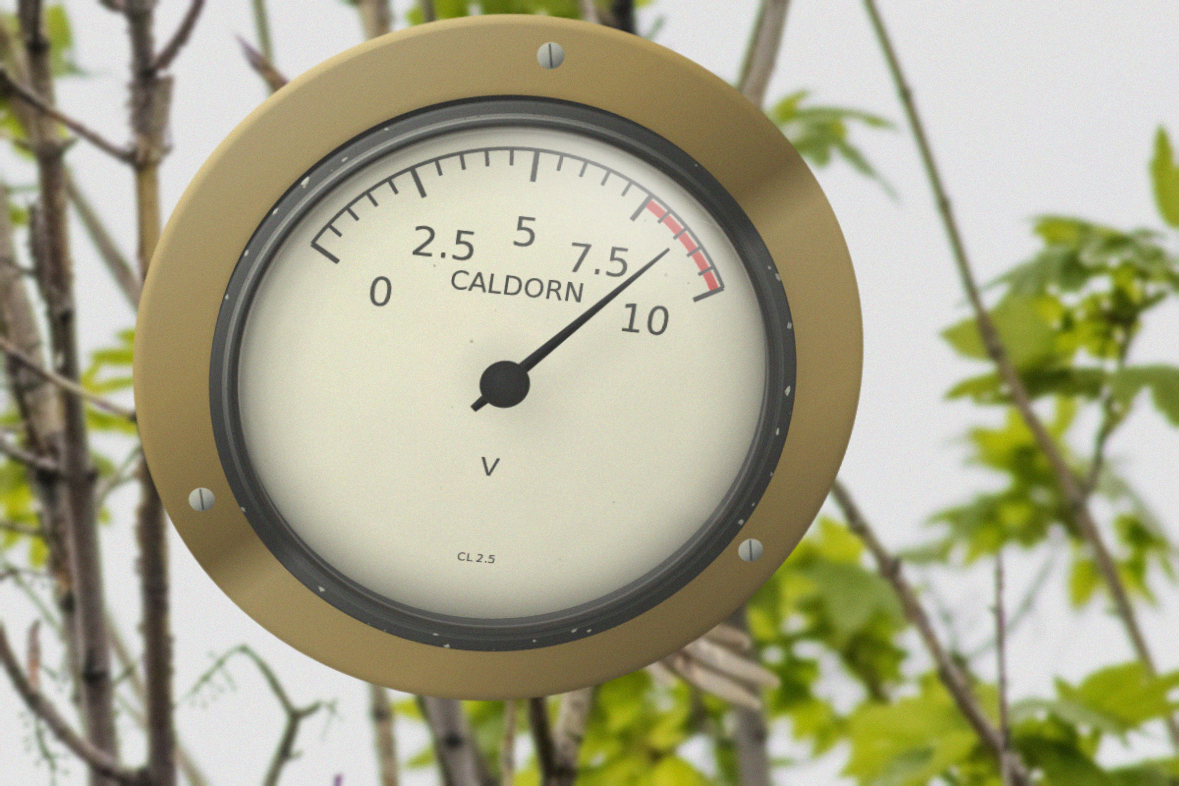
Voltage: 8.5; V
